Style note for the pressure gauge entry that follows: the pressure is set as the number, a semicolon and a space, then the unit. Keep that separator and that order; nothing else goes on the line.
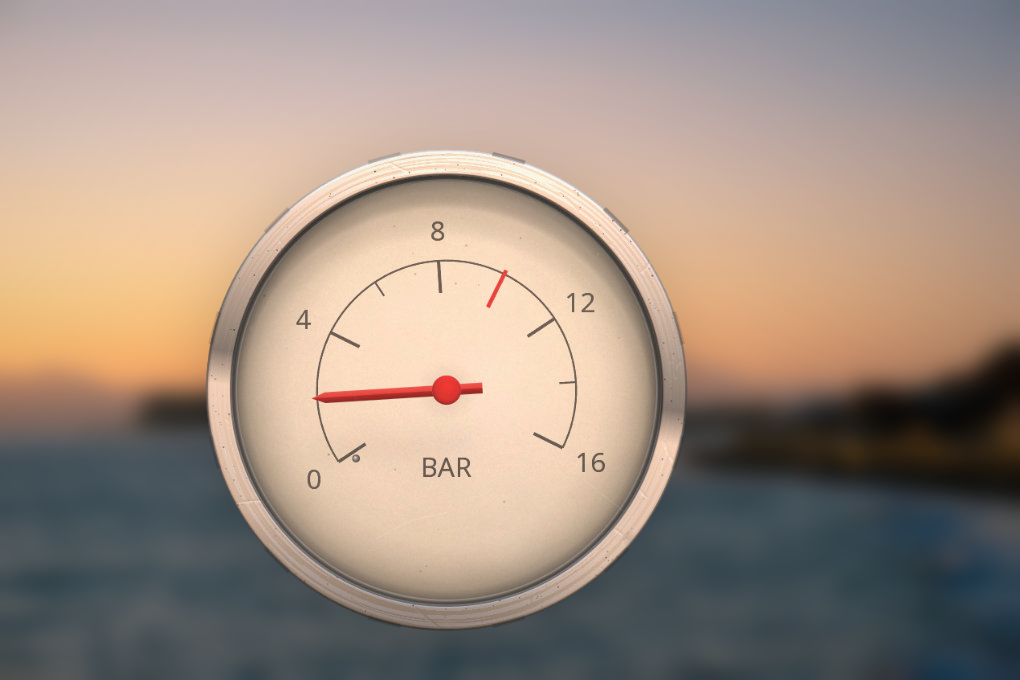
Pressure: 2; bar
